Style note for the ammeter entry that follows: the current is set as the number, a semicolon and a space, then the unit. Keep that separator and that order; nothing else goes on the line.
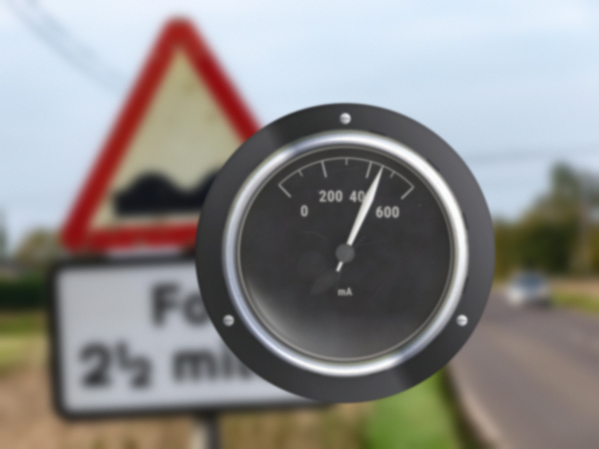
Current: 450; mA
